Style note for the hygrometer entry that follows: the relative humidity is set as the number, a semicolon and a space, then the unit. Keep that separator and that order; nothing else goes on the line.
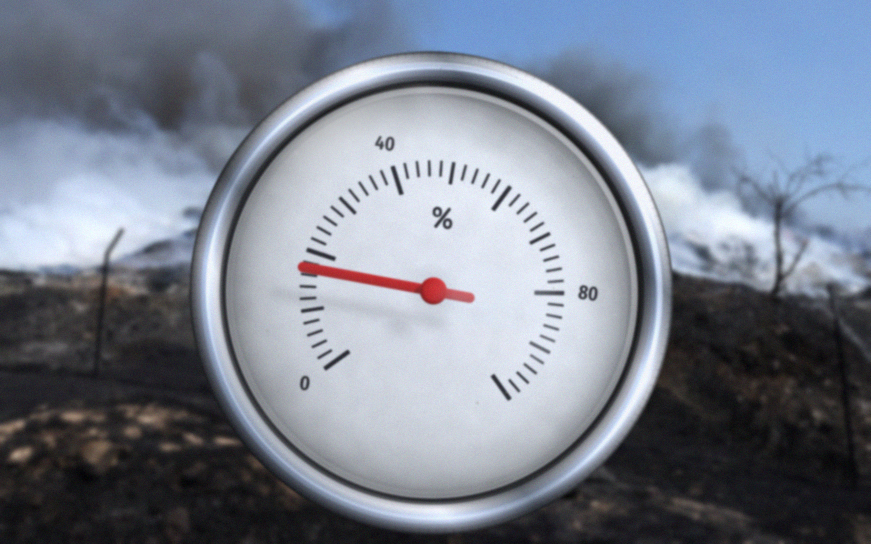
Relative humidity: 17; %
